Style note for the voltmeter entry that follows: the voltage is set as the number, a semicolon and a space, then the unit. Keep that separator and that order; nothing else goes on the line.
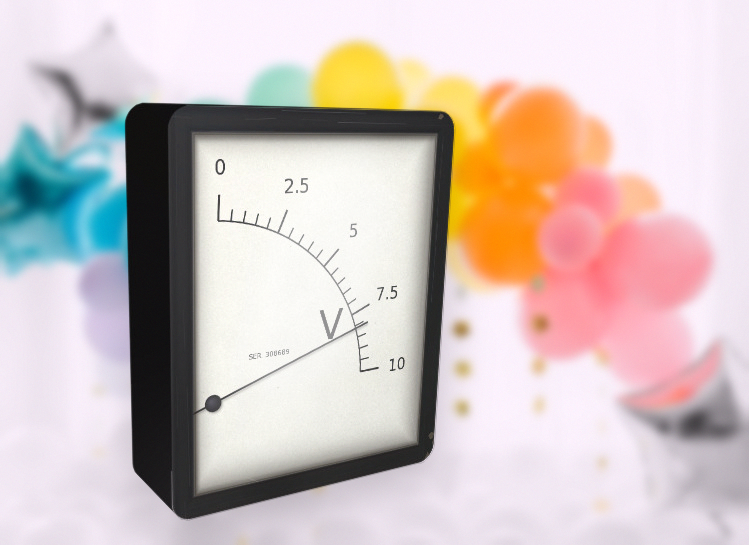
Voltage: 8; V
